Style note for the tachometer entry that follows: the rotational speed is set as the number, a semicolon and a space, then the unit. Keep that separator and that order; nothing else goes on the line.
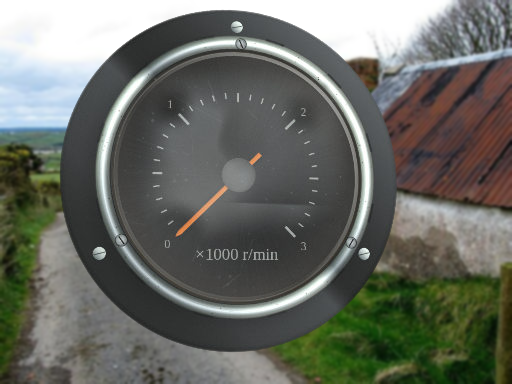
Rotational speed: 0; rpm
